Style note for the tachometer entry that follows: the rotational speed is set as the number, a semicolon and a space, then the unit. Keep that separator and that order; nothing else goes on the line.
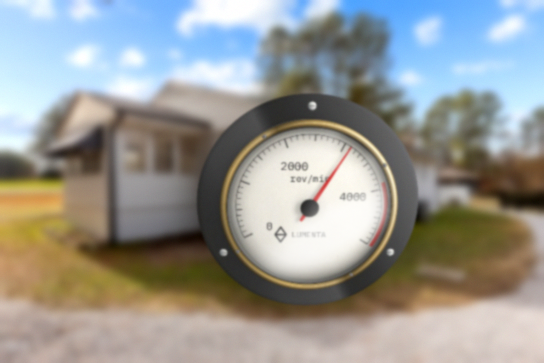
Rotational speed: 3100; rpm
